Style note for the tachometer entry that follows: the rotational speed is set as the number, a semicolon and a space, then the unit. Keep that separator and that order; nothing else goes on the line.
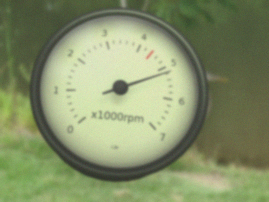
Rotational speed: 5200; rpm
